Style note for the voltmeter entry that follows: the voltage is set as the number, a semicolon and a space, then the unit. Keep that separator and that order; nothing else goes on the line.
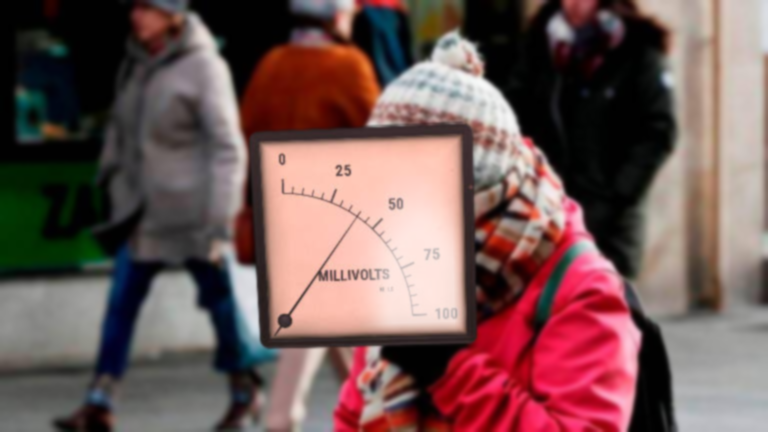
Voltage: 40; mV
